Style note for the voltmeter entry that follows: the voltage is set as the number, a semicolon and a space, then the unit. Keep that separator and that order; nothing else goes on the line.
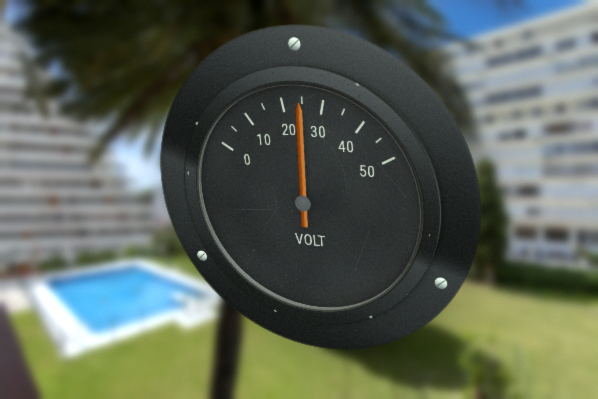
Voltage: 25; V
